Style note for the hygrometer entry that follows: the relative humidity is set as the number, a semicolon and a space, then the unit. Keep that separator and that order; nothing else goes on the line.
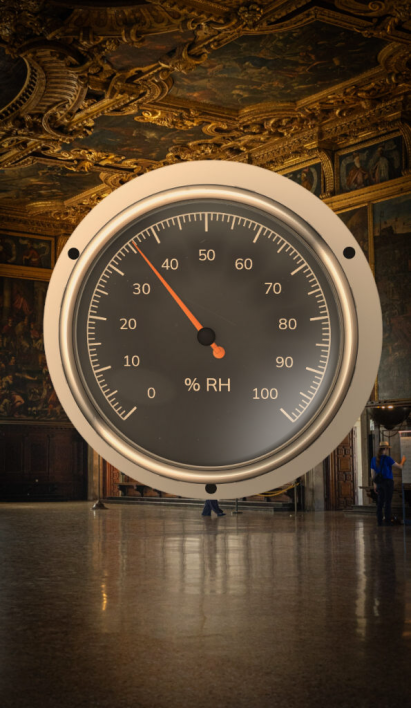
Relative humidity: 36; %
